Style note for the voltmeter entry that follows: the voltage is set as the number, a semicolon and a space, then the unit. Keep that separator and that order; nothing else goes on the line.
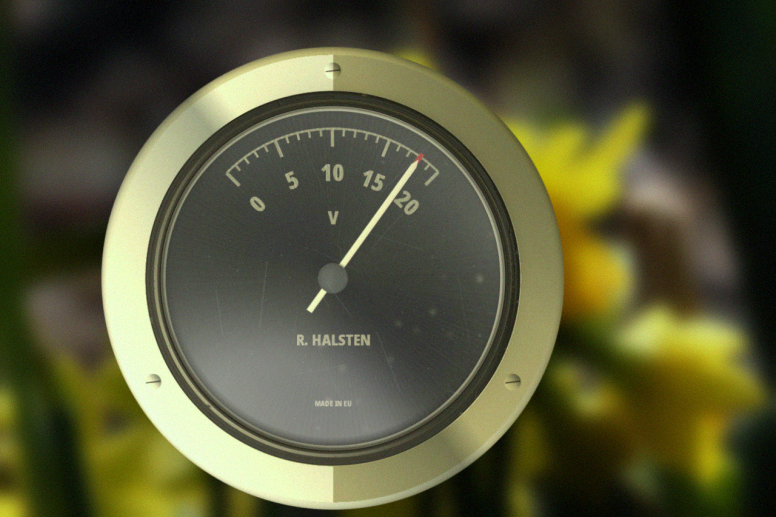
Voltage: 18; V
